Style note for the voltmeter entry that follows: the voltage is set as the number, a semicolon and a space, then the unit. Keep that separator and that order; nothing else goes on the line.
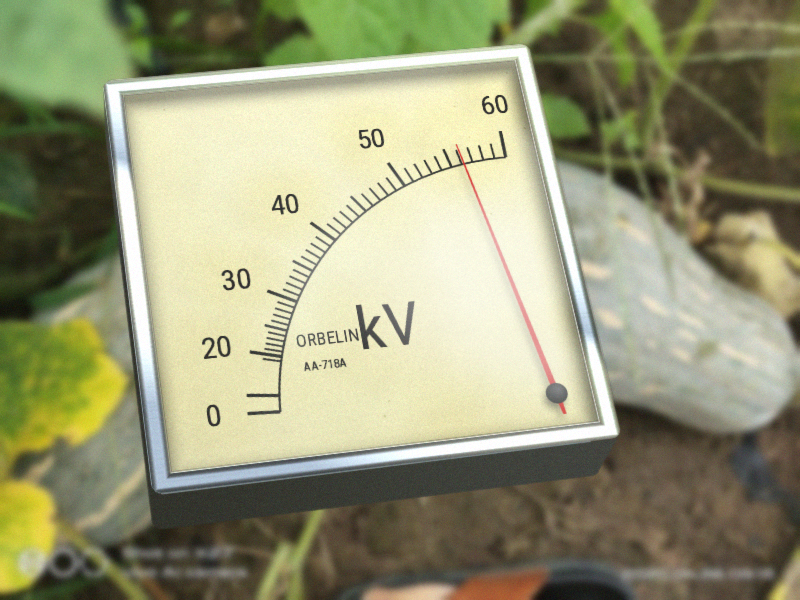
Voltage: 56; kV
